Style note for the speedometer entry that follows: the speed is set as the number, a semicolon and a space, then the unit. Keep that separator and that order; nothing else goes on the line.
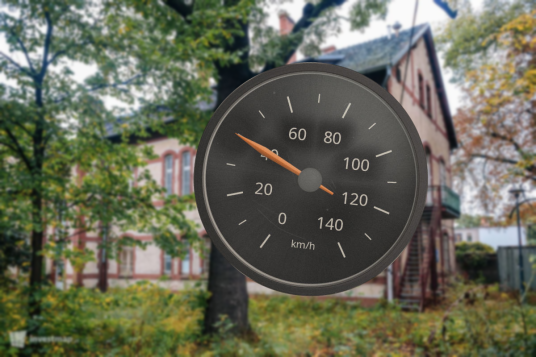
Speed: 40; km/h
